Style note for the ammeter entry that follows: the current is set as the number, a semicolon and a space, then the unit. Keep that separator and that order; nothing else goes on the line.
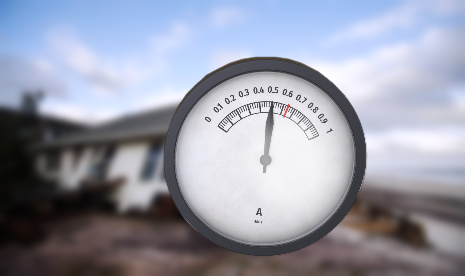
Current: 0.5; A
